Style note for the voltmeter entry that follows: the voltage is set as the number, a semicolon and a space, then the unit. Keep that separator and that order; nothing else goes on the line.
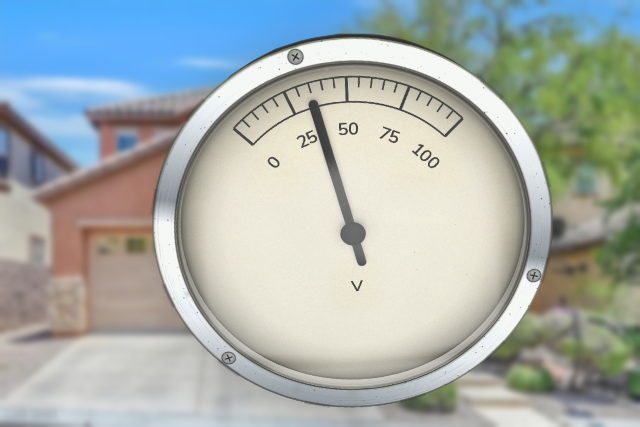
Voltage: 35; V
